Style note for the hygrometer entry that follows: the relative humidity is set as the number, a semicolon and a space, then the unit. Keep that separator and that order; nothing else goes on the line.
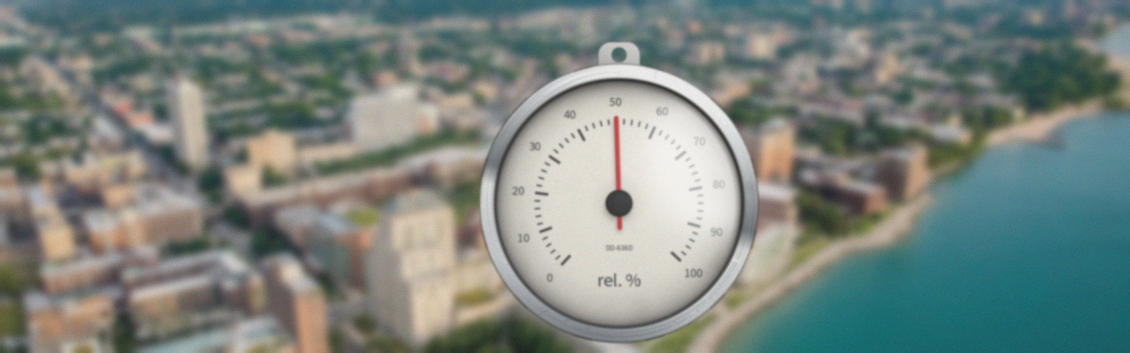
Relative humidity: 50; %
